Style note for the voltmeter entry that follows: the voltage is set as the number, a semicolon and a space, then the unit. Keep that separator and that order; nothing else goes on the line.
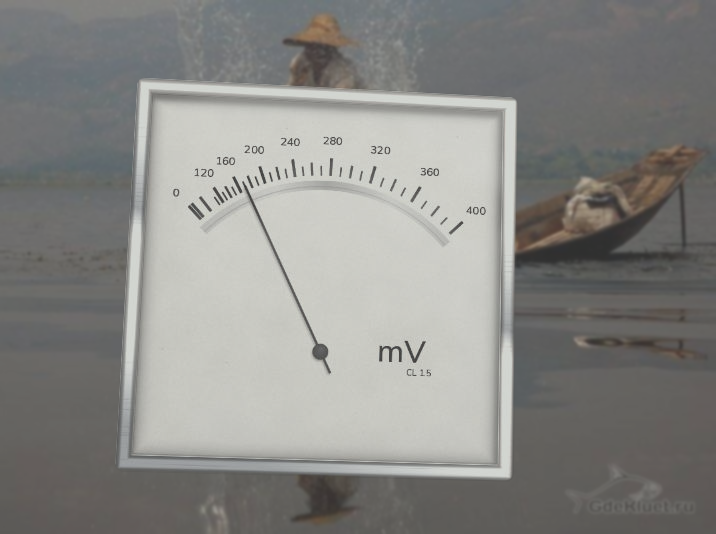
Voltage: 170; mV
